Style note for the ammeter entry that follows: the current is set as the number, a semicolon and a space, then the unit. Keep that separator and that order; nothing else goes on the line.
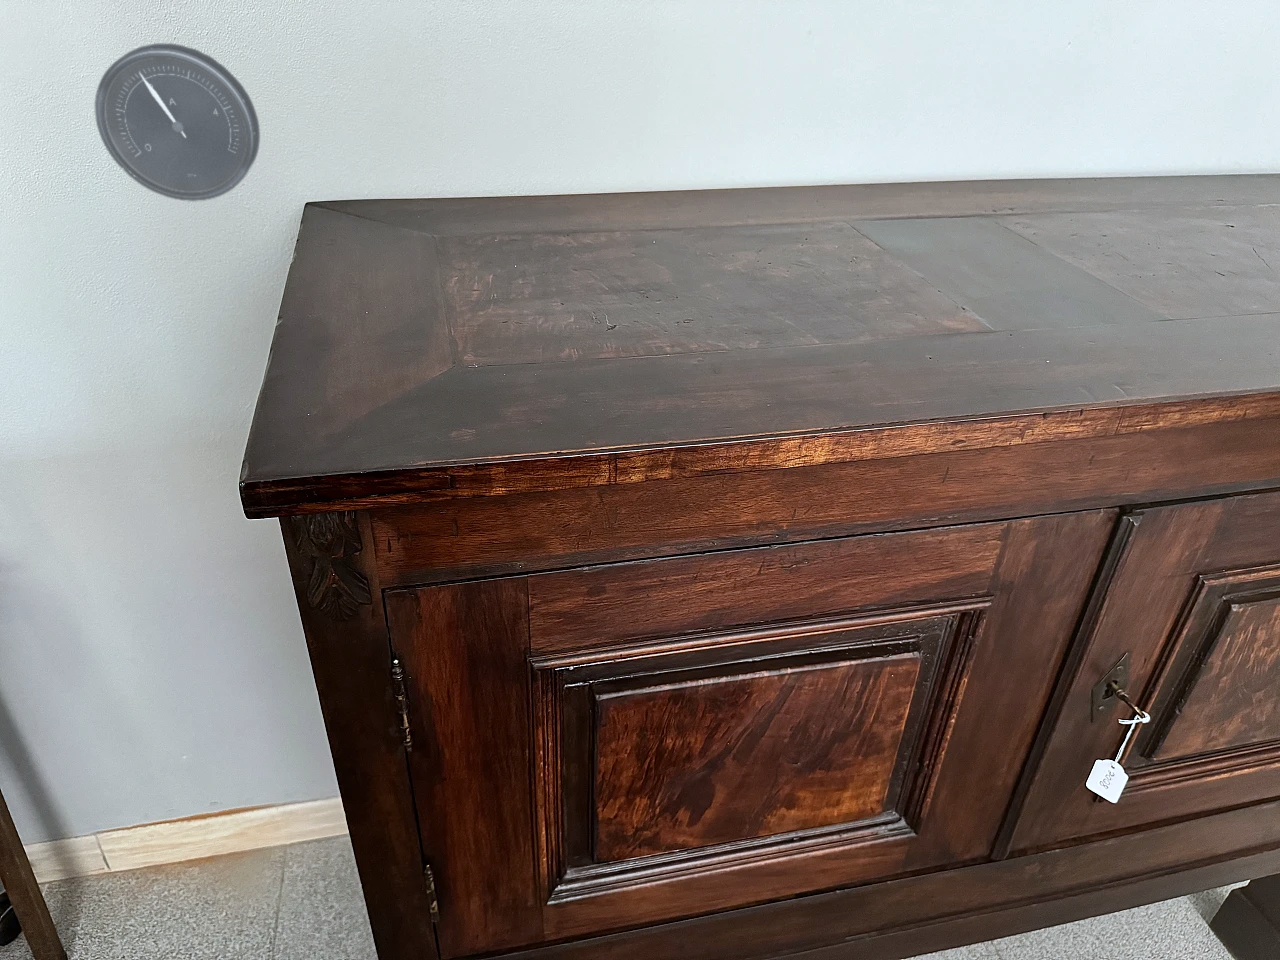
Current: 2; A
